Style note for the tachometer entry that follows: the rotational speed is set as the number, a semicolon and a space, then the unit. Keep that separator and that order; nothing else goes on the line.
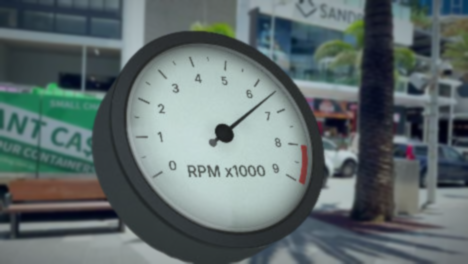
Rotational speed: 6500; rpm
